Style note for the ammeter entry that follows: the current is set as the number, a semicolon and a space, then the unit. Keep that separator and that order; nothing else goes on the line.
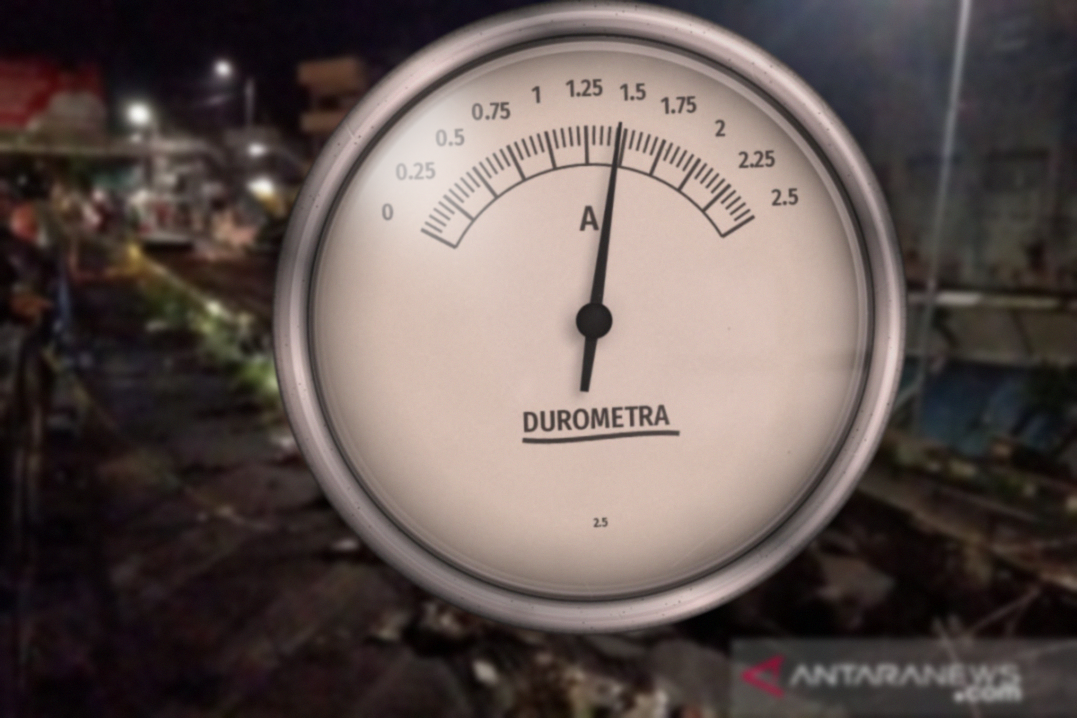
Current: 1.45; A
